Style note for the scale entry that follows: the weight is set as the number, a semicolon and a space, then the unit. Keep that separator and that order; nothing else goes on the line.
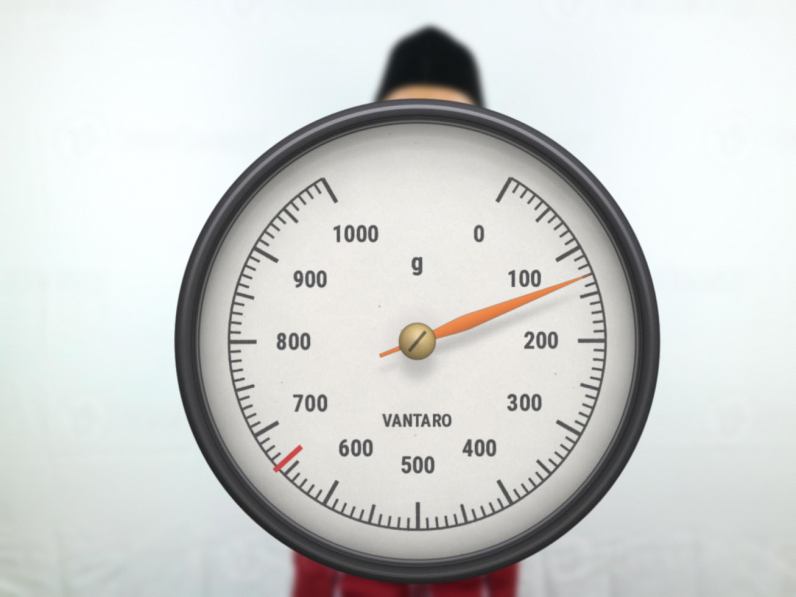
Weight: 130; g
